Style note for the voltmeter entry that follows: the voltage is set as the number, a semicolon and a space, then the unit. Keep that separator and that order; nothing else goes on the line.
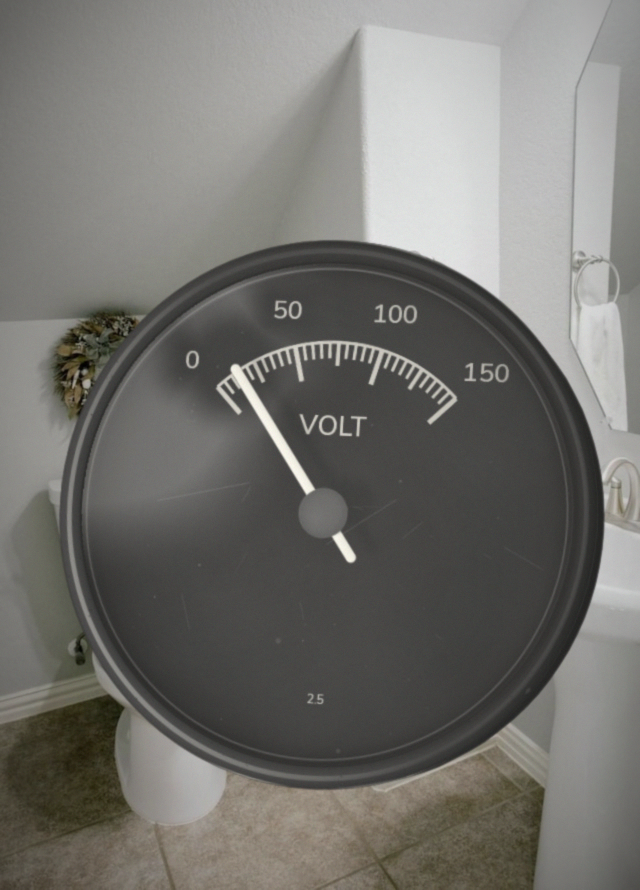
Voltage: 15; V
